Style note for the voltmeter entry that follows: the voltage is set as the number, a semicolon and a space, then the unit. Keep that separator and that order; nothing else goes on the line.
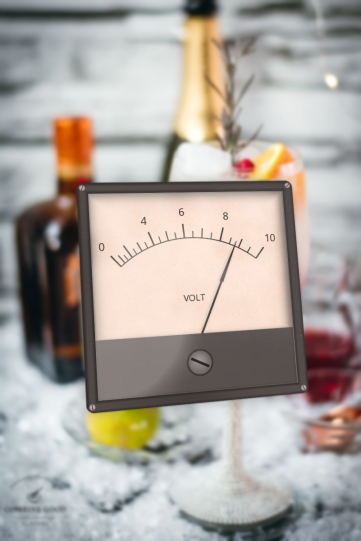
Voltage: 8.75; V
